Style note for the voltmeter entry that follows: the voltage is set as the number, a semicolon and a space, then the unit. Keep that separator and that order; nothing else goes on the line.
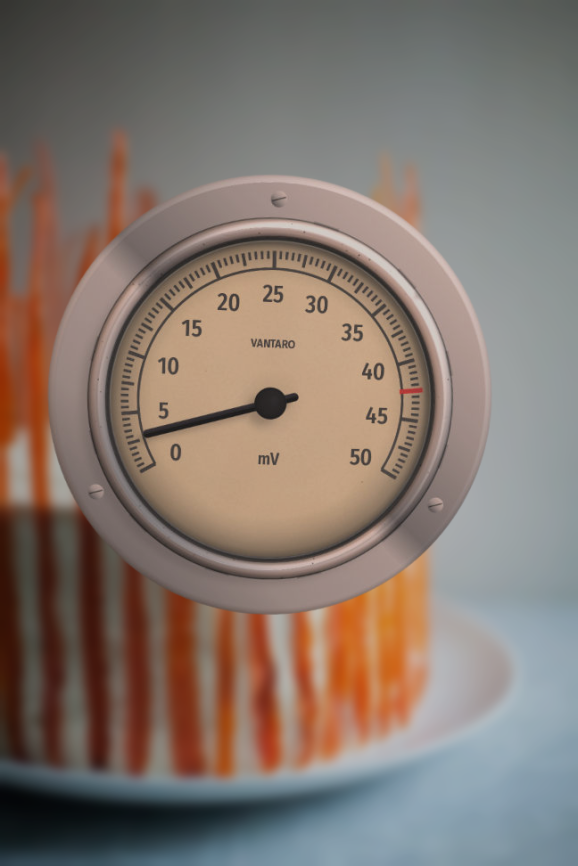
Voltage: 3; mV
